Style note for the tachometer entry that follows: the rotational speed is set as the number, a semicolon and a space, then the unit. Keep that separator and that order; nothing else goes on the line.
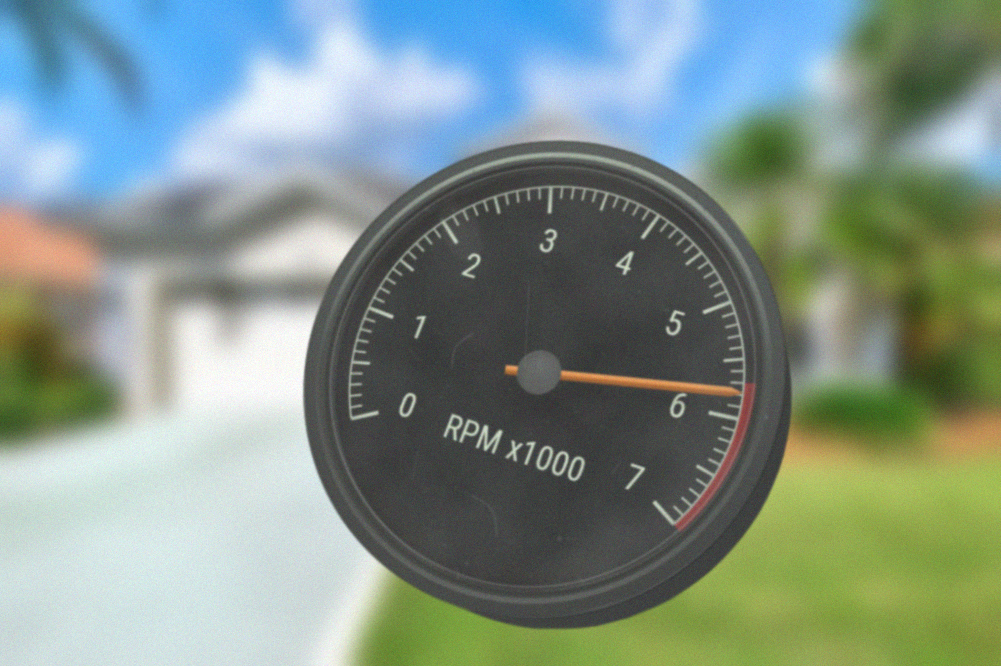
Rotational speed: 5800; rpm
